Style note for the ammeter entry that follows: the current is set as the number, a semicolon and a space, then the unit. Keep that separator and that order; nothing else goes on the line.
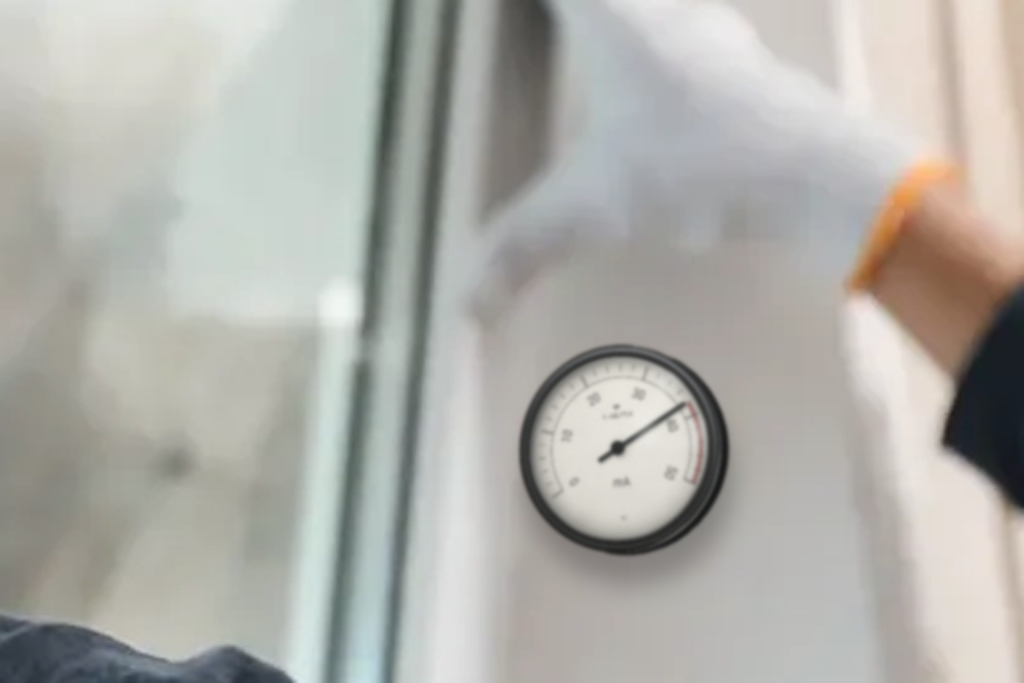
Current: 38; mA
